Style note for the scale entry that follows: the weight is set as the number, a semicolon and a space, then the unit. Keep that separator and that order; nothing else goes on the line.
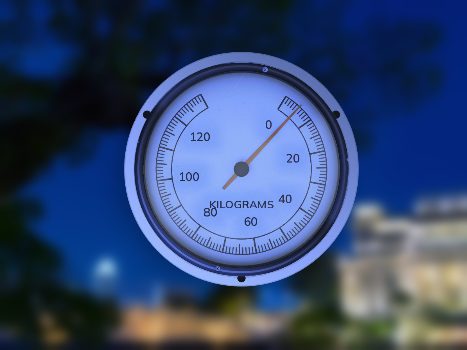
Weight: 5; kg
